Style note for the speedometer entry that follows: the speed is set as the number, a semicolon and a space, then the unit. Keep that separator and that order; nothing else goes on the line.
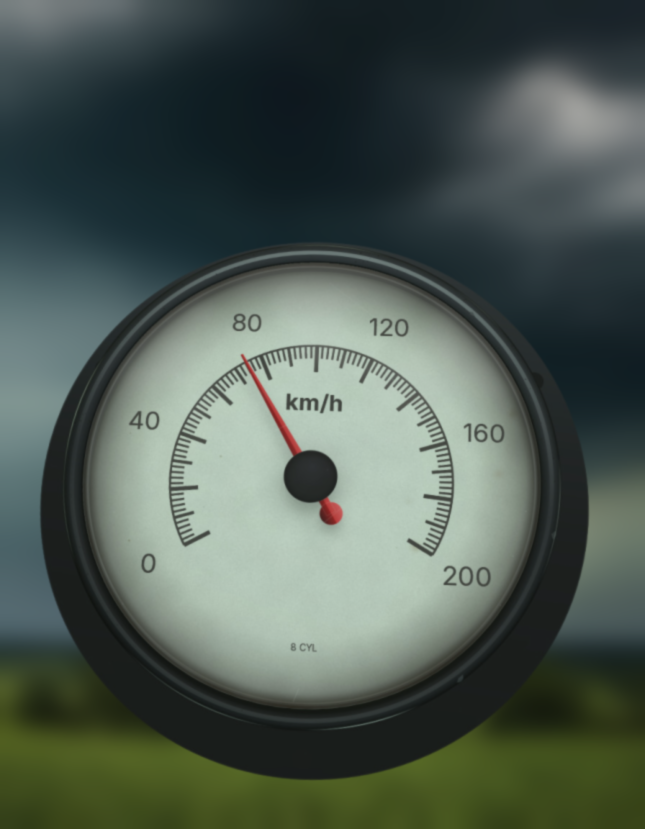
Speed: 74; km/h
